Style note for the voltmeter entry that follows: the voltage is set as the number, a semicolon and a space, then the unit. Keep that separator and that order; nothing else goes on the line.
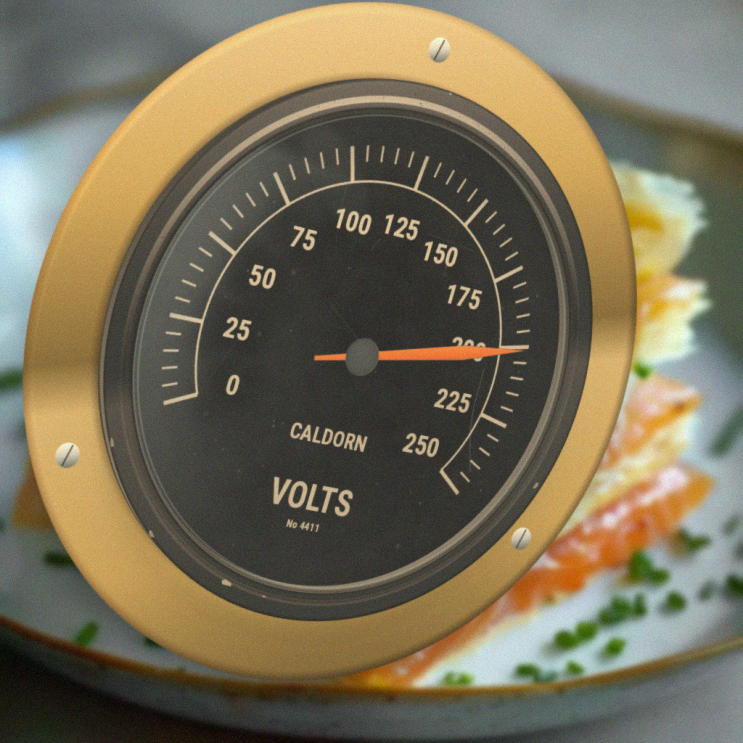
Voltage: 200; V
